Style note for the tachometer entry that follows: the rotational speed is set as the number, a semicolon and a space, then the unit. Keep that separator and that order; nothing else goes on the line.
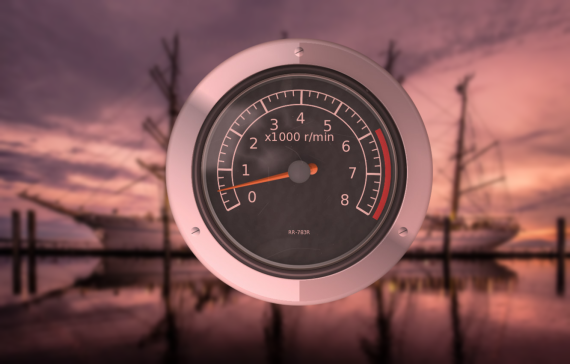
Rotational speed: 500; rpm
